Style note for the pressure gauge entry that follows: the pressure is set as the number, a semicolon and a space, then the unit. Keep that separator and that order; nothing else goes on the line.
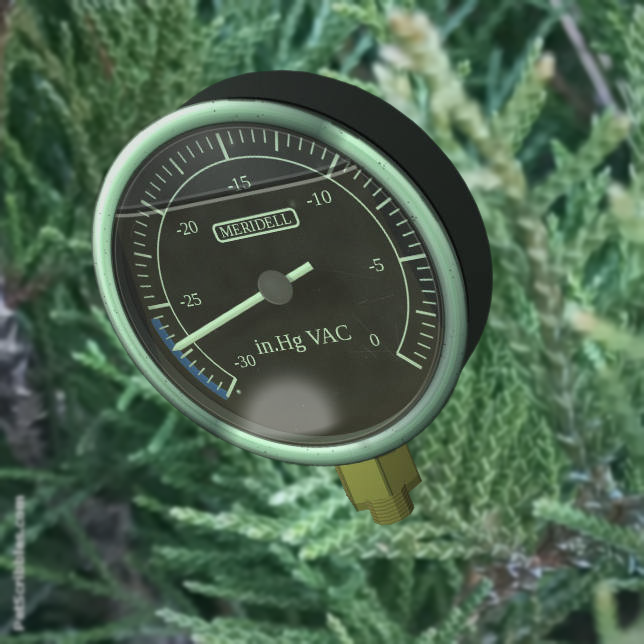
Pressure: -27; inHg
